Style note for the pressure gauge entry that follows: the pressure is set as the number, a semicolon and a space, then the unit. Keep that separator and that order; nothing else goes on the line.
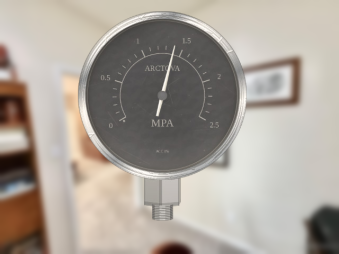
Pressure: 1.4; MPa
